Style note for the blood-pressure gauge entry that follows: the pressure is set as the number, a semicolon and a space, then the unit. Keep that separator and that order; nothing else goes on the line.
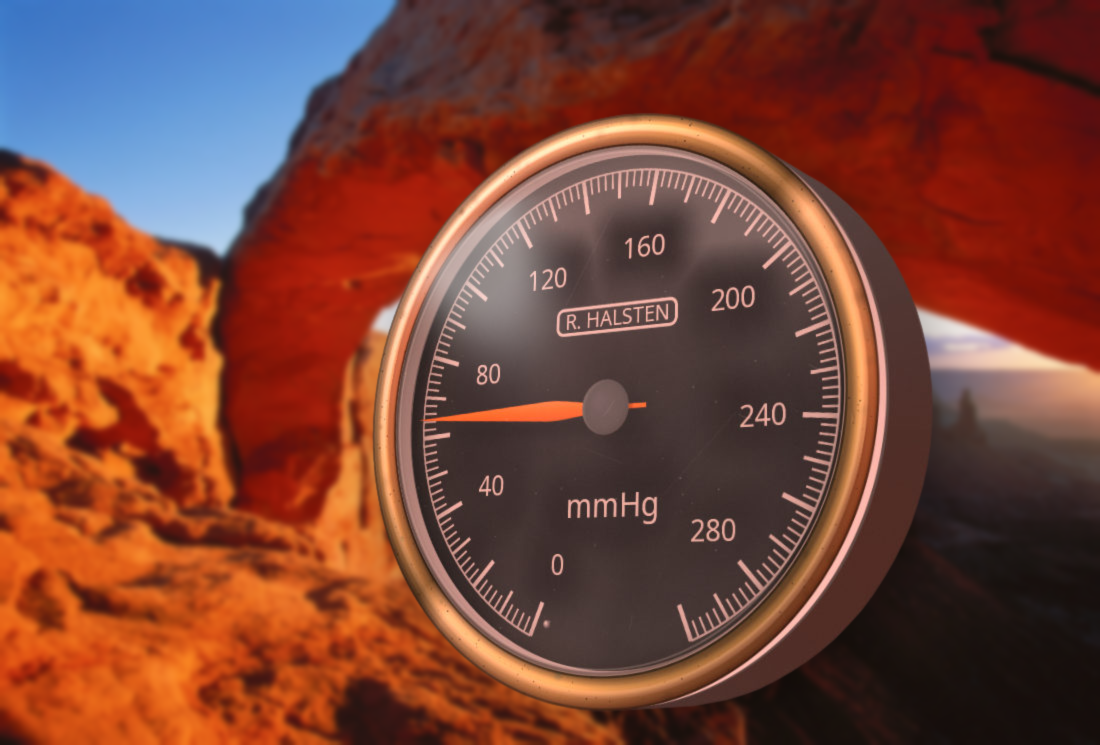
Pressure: 64; mmHg
